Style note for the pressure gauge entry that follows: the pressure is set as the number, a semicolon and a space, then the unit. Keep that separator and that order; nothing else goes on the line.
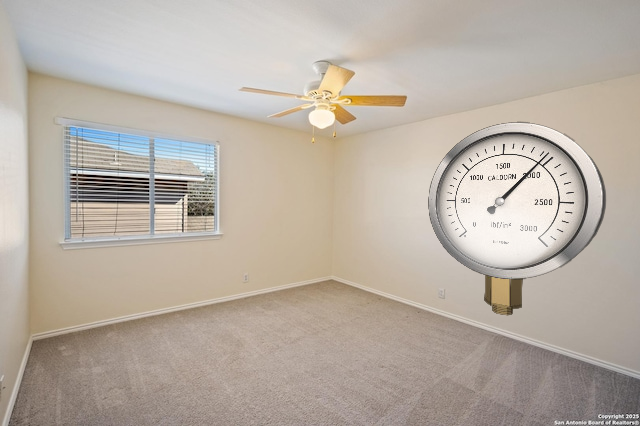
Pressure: 1950; psi
